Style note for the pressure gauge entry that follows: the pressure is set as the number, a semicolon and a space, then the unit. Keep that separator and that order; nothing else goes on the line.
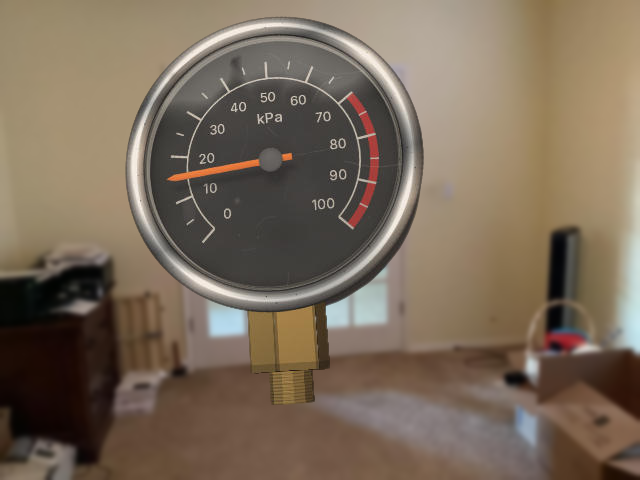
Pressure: 15; kPa
